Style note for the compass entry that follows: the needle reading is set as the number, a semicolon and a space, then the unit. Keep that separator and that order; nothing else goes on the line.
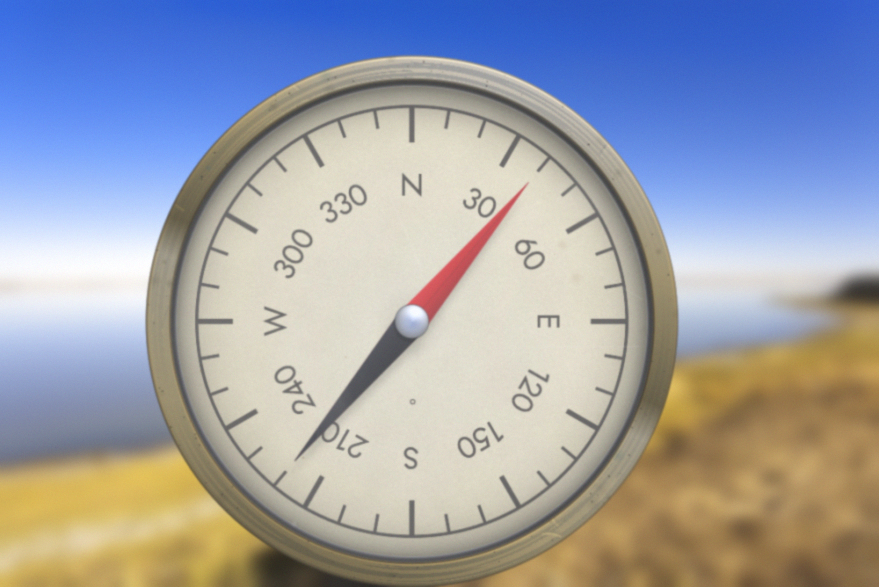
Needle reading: 40; °
